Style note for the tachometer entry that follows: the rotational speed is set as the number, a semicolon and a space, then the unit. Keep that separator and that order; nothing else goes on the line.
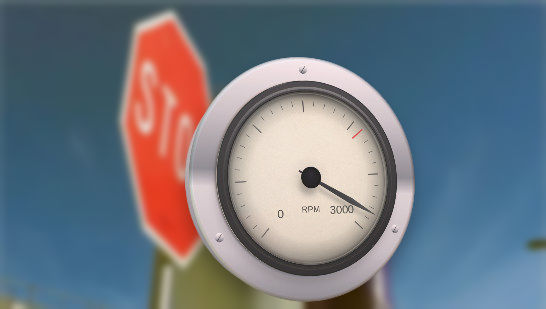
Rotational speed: 2850; rpm
